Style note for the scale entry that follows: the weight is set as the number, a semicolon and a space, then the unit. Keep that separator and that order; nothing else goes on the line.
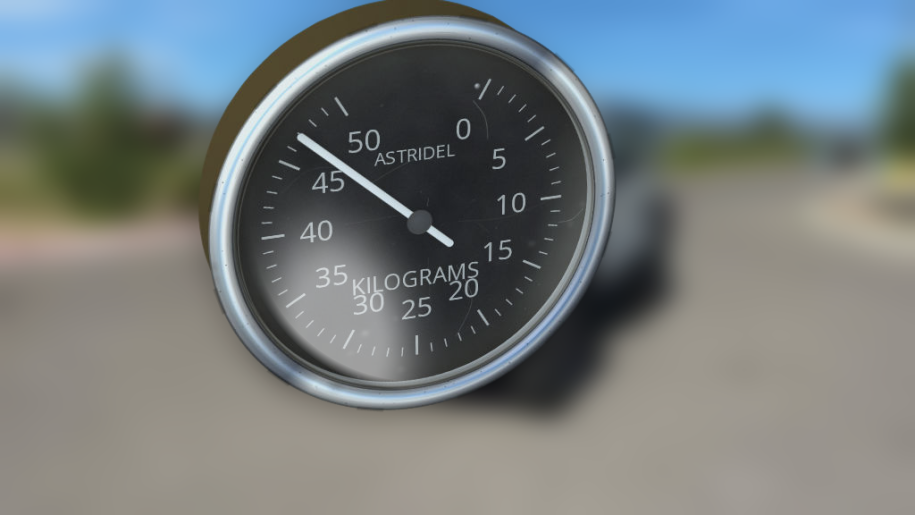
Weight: 47; kg
